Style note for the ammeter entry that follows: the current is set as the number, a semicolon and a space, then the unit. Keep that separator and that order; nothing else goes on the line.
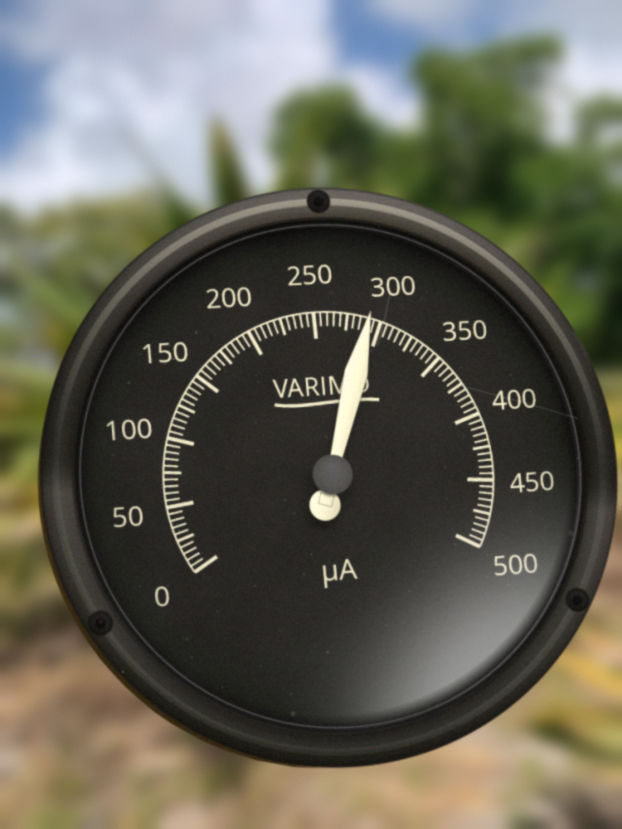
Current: 290; µA
